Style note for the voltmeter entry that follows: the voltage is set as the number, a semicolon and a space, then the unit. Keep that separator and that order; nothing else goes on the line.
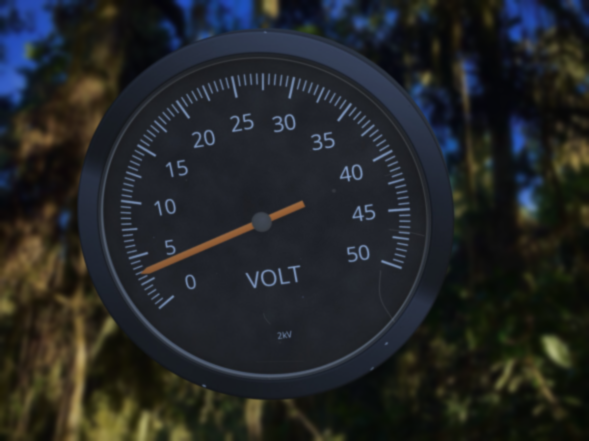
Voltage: 3.5; V
